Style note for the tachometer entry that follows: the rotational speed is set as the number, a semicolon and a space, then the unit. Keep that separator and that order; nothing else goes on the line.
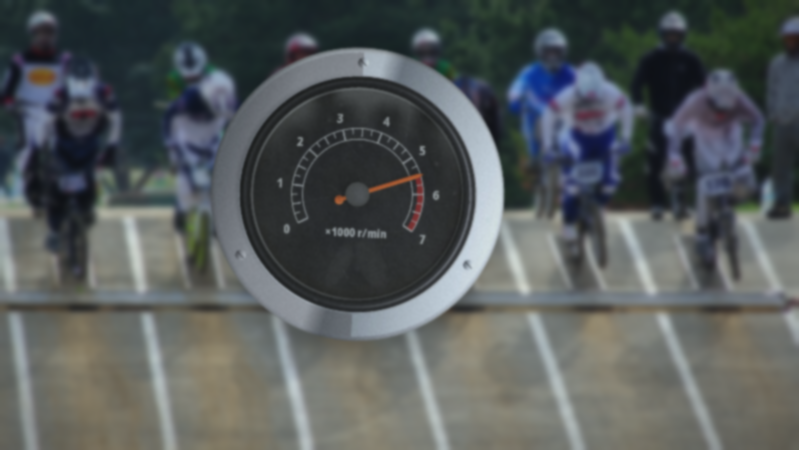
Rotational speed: 5500; rpm
